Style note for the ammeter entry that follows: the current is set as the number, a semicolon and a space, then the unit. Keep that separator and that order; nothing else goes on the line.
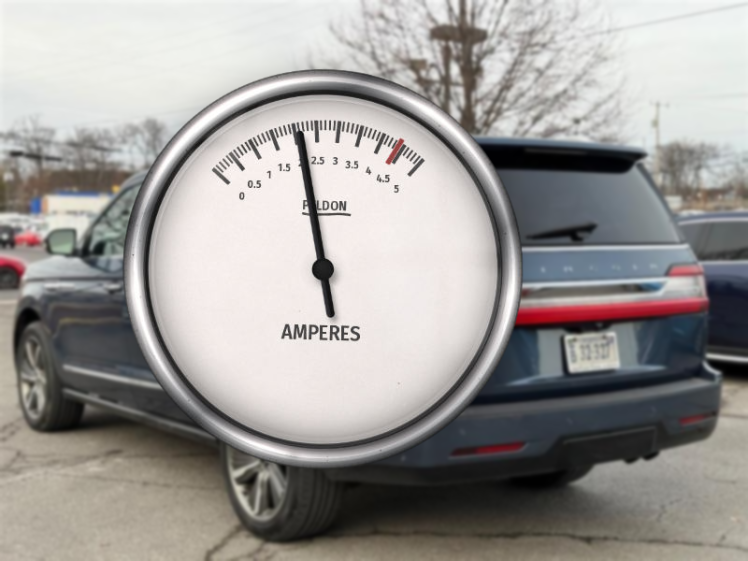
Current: 2.1; A
